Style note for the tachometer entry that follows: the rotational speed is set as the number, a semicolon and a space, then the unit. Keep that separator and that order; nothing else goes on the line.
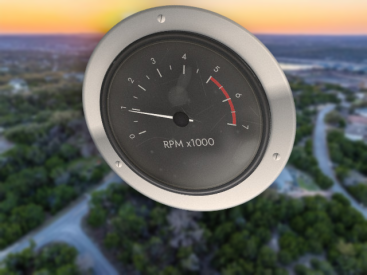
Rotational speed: 1000; rpm
